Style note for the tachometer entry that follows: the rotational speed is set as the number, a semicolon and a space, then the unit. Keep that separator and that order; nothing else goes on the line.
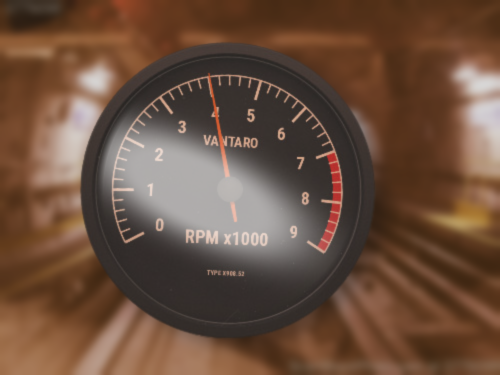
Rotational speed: 4000; rpm
